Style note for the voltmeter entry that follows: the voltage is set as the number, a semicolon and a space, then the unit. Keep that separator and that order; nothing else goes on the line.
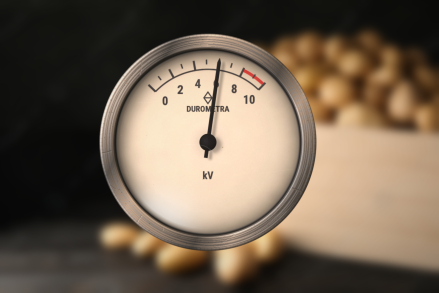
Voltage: 6; kV
